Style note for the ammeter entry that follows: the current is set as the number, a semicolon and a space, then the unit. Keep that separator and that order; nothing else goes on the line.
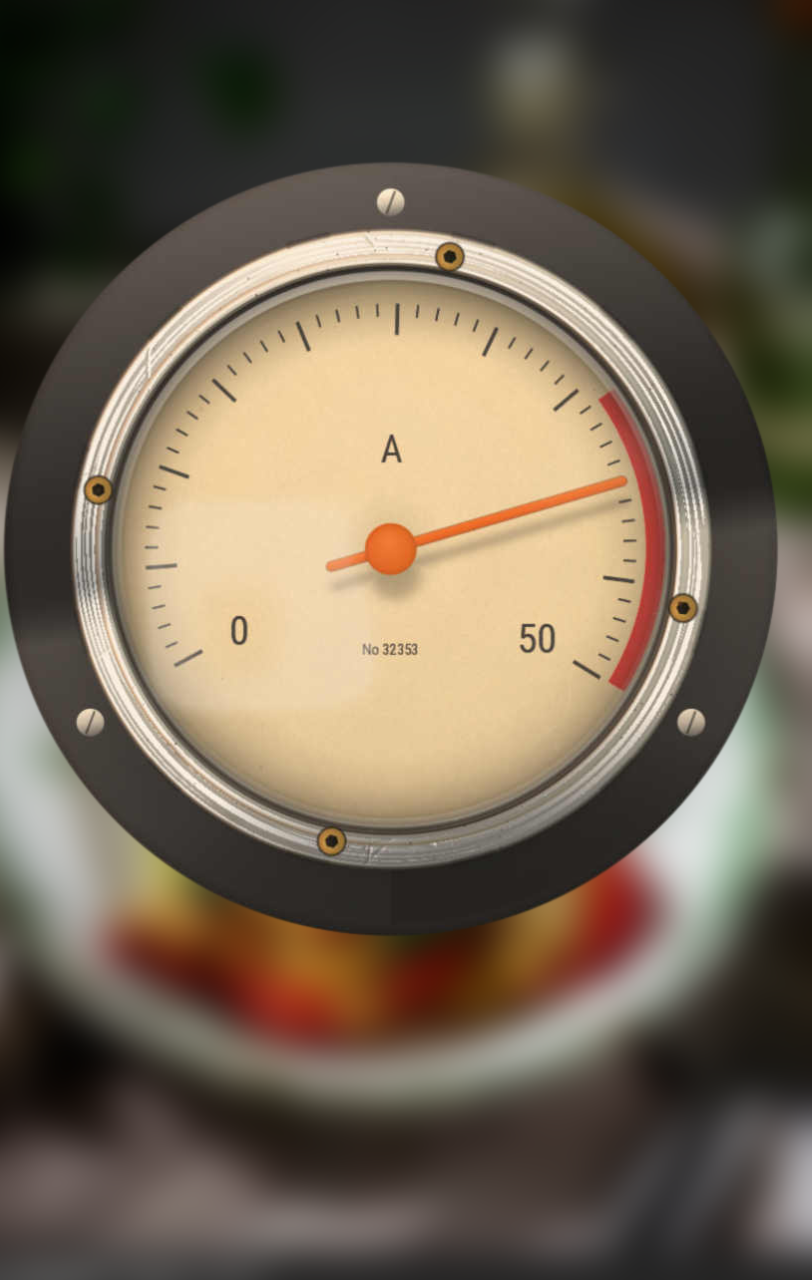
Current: 40; A
